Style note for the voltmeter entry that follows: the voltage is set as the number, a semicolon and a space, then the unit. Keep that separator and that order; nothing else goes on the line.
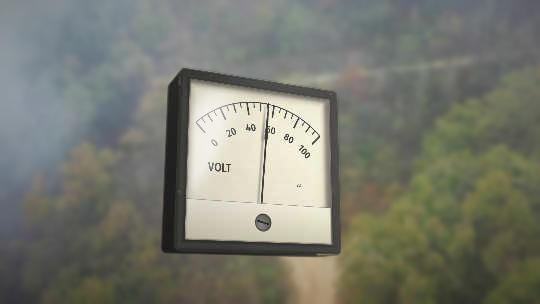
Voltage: 55; V
